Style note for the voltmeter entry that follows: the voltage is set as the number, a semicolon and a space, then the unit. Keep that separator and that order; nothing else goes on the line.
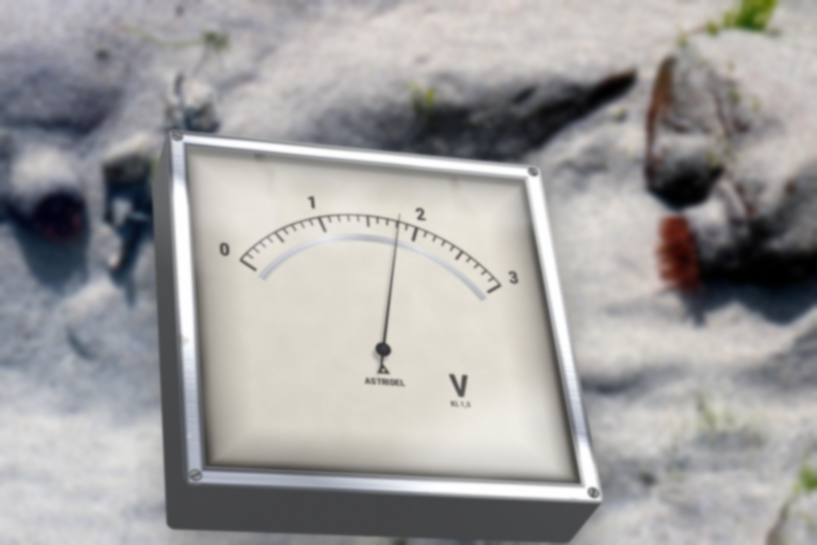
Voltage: 1.8; V
